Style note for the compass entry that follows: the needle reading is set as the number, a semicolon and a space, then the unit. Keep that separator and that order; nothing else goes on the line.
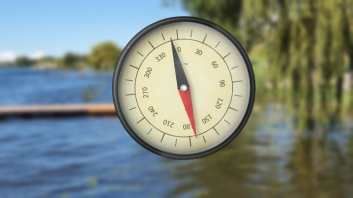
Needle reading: 172.5; °
